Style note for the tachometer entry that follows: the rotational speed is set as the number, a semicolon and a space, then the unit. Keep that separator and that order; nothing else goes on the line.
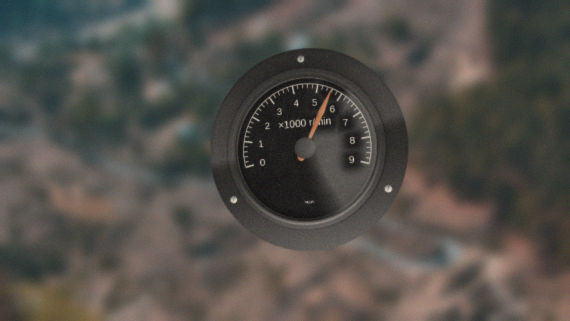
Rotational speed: 5600; rpm
